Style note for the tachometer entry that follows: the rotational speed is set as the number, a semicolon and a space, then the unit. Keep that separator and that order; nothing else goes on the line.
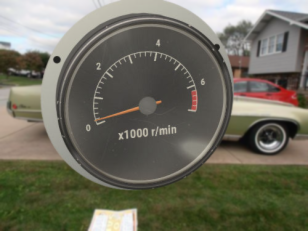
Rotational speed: 200; rpm
